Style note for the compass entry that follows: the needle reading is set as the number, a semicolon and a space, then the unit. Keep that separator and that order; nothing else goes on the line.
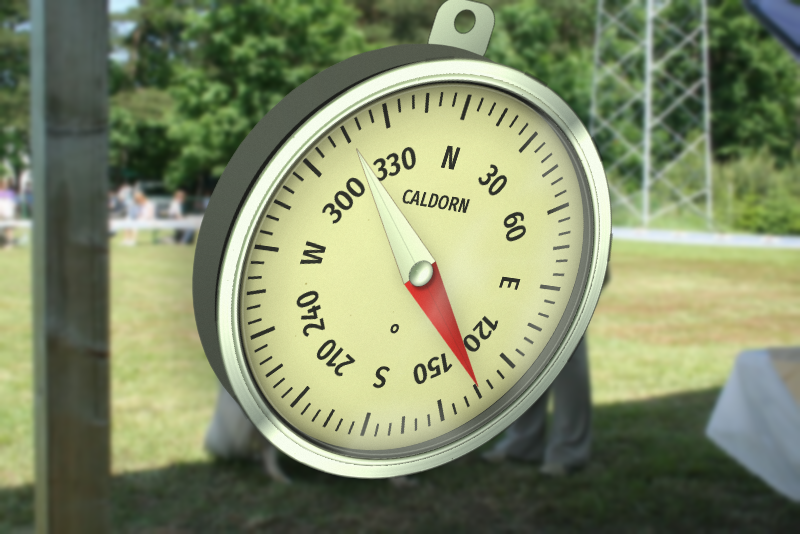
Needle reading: 135; °
